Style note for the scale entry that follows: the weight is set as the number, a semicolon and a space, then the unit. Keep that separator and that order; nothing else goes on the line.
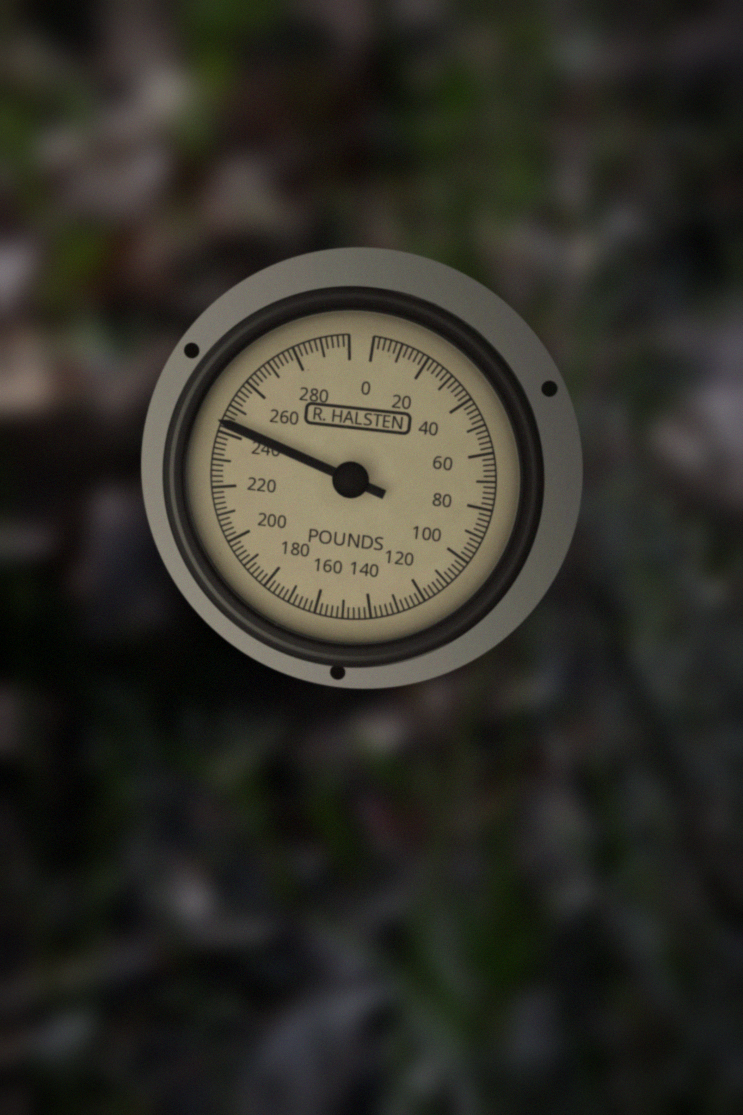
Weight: 244; lb
